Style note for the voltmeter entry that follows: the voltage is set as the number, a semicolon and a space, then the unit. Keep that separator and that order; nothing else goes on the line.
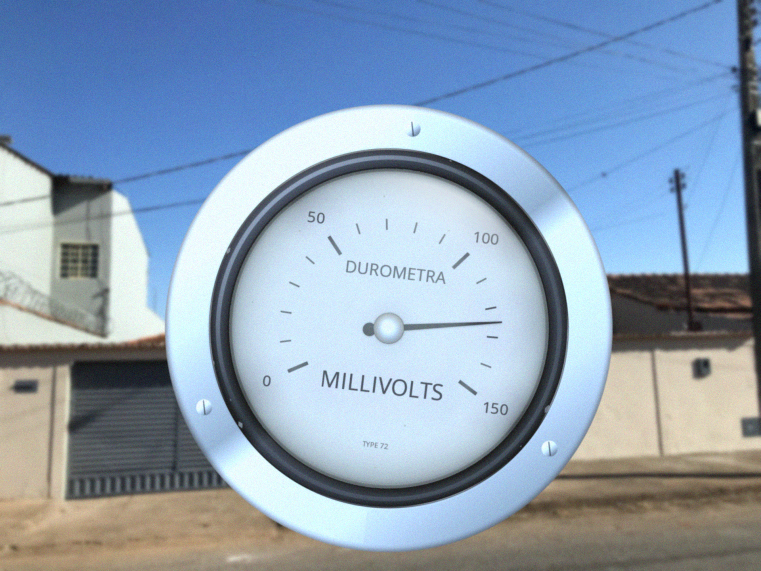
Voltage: 125; mV
